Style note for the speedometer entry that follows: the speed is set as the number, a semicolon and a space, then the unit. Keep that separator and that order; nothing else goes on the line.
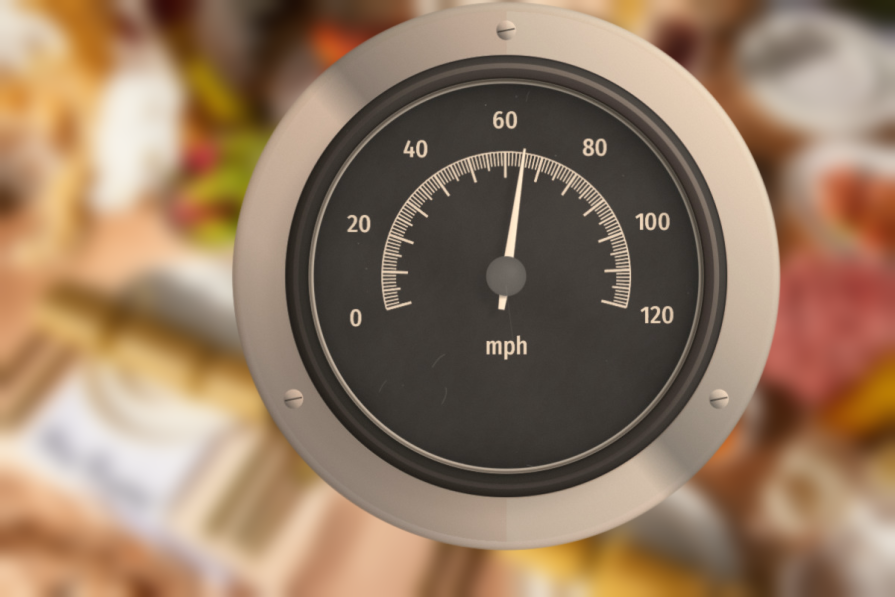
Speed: 65; mph
